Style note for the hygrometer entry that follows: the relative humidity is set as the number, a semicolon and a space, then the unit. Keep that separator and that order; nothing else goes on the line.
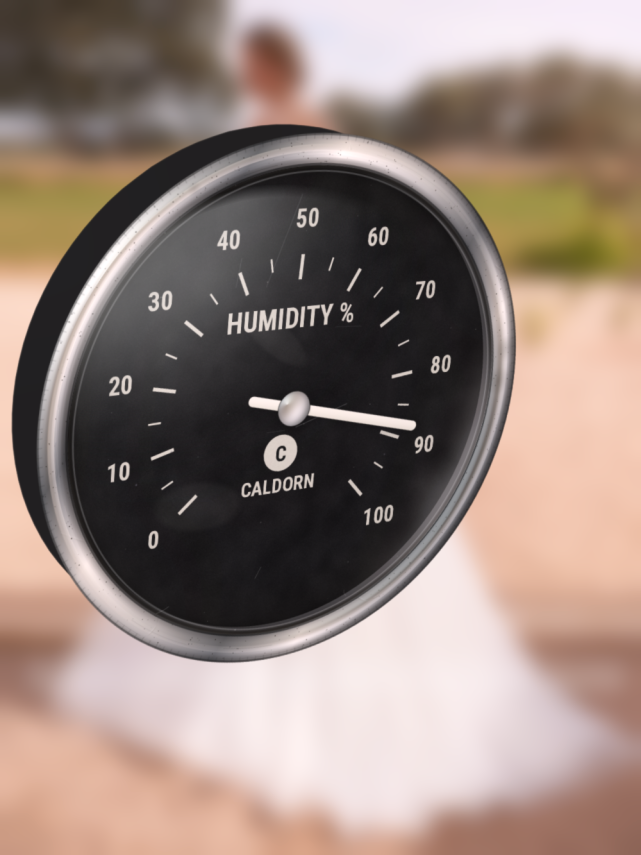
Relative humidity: 87.5; %
